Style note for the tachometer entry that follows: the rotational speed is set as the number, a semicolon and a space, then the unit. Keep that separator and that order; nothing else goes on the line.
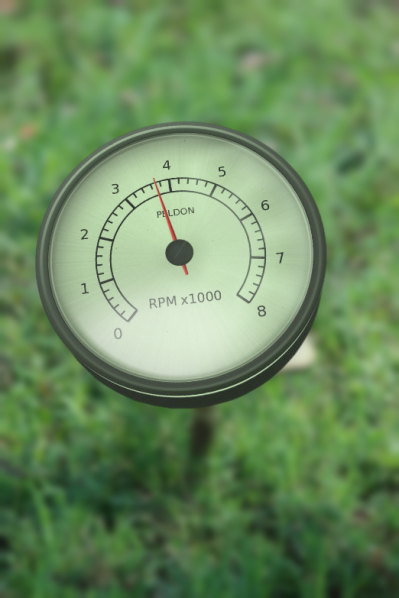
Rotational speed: 3700; rpm
